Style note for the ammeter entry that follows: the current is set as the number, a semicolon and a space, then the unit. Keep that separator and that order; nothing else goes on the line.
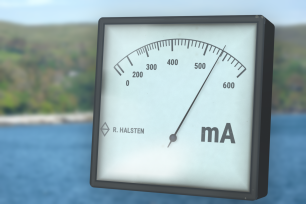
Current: 540; mA
